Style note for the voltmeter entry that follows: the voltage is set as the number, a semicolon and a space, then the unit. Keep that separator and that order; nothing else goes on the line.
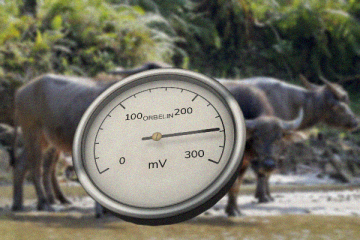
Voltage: 260; mV
